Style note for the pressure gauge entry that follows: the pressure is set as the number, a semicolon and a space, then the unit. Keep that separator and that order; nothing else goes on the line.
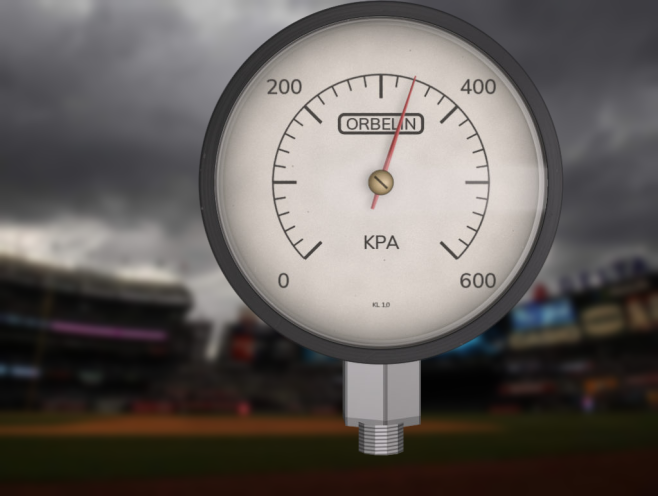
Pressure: 340; kPa
